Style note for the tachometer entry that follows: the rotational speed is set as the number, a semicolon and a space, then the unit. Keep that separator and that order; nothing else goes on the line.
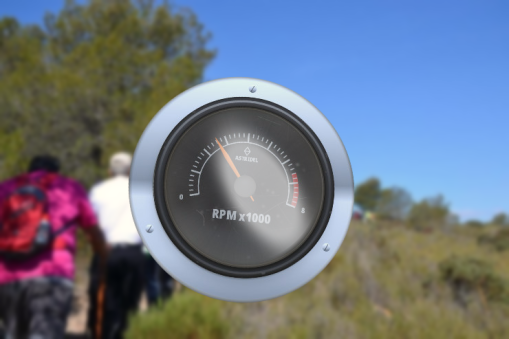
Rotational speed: 2600; rpm
